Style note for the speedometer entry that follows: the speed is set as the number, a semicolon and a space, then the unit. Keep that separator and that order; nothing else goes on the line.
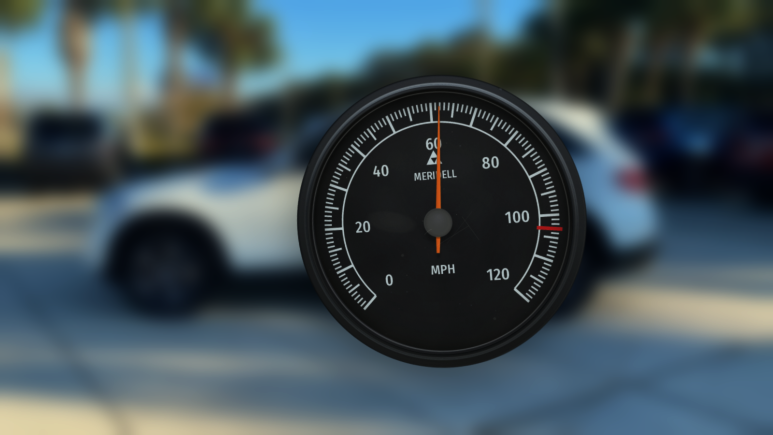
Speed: 62; mph
